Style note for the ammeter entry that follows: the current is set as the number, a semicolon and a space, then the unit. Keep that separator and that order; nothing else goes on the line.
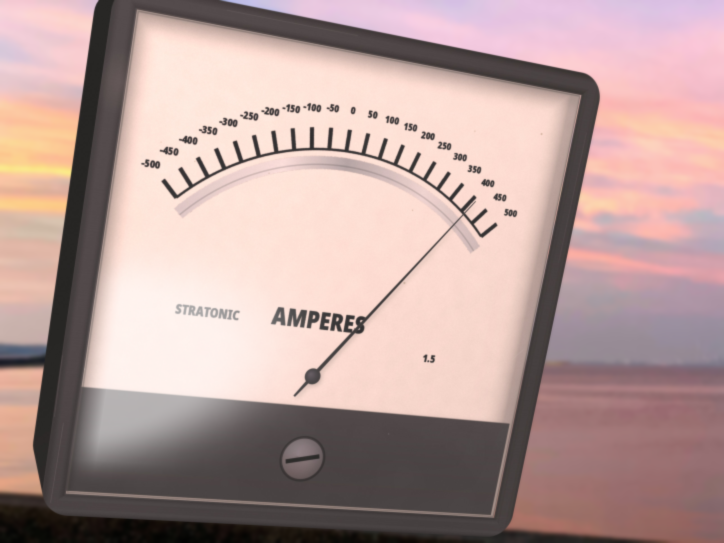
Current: 400; A
